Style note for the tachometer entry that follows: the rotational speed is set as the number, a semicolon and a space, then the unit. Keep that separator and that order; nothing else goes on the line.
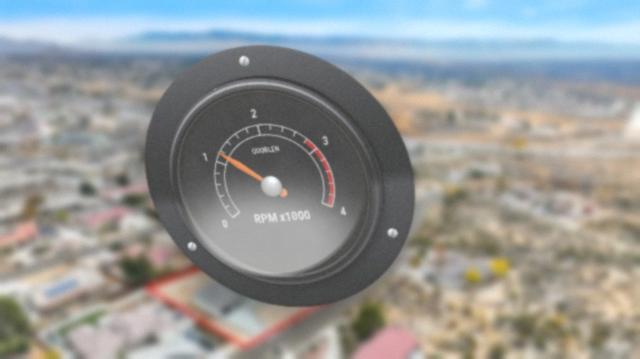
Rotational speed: 1200; rpm
